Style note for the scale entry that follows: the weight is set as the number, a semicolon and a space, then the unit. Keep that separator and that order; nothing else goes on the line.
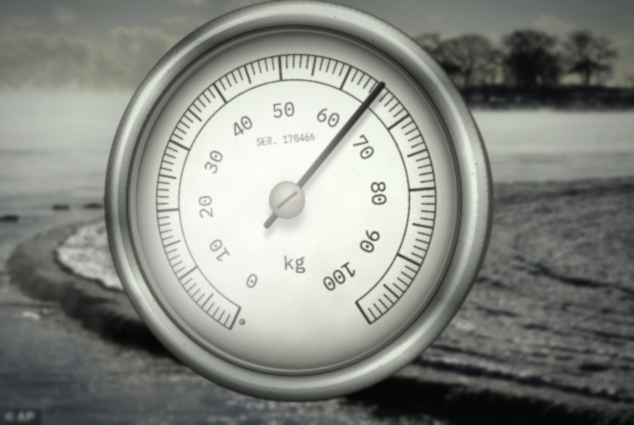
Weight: 65; kg
